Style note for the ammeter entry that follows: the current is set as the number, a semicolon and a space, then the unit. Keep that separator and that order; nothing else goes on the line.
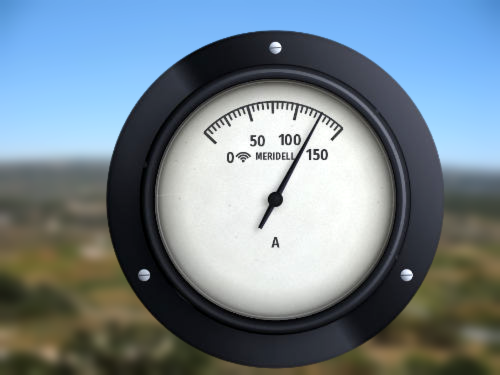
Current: 125; A
